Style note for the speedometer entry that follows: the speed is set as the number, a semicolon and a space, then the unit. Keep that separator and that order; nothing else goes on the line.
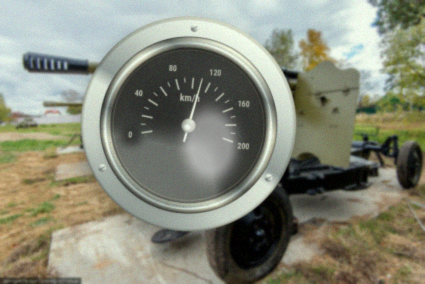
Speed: 110; km/h
